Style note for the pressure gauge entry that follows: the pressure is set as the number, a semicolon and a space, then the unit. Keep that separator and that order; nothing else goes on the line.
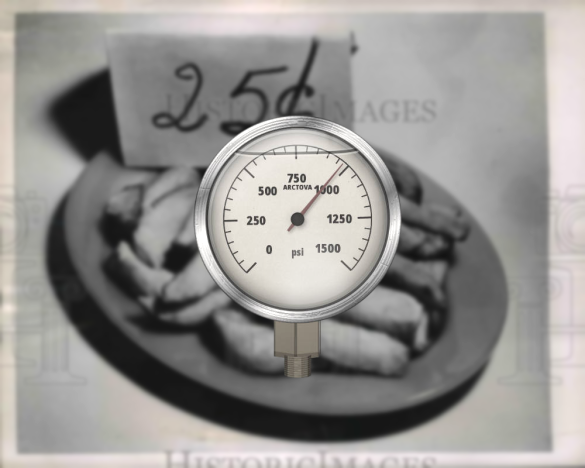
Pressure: 975; psi
